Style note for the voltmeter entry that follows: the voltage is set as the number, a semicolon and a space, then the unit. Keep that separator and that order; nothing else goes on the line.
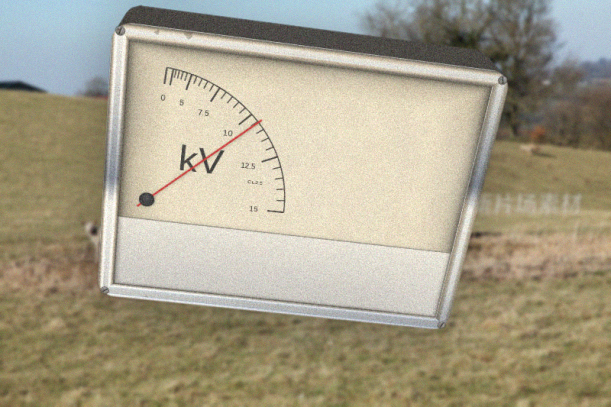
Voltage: 10.5; kV
